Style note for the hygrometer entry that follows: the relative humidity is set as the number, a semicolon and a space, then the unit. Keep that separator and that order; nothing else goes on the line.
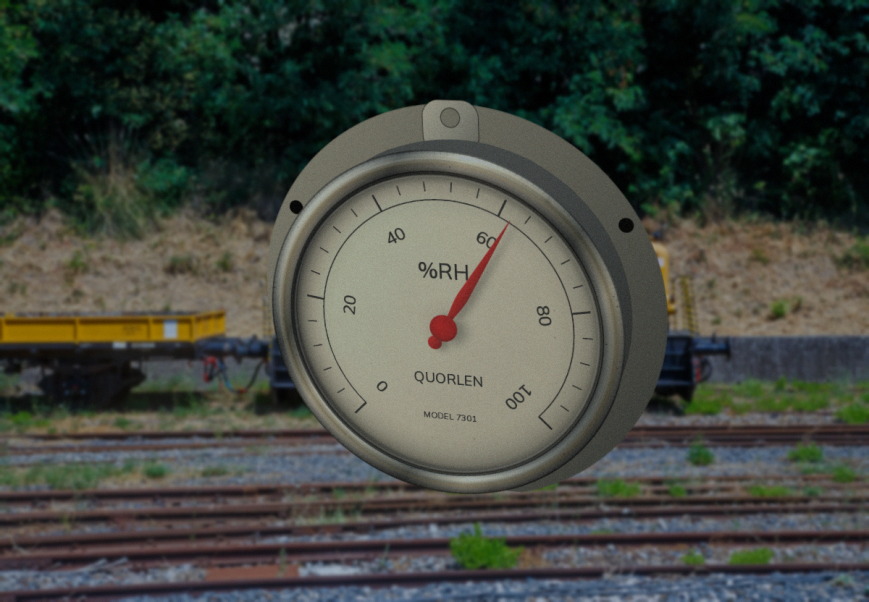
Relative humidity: 62; %
